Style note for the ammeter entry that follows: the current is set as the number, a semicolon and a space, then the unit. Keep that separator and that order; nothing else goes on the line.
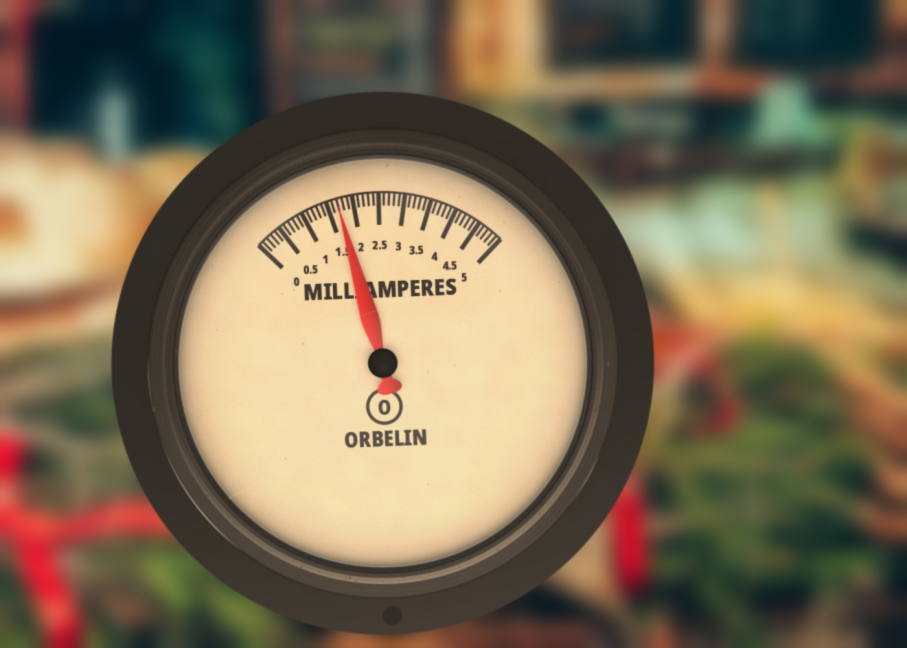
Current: 1.7; mA
